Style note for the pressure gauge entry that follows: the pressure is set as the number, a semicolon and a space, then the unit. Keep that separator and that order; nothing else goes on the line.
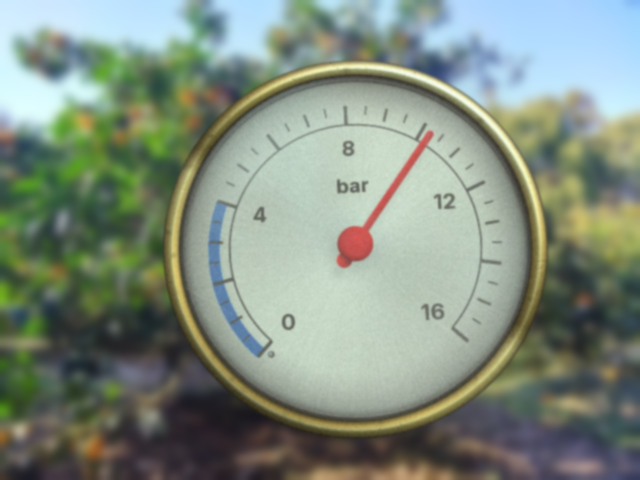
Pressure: 10.25; bar
